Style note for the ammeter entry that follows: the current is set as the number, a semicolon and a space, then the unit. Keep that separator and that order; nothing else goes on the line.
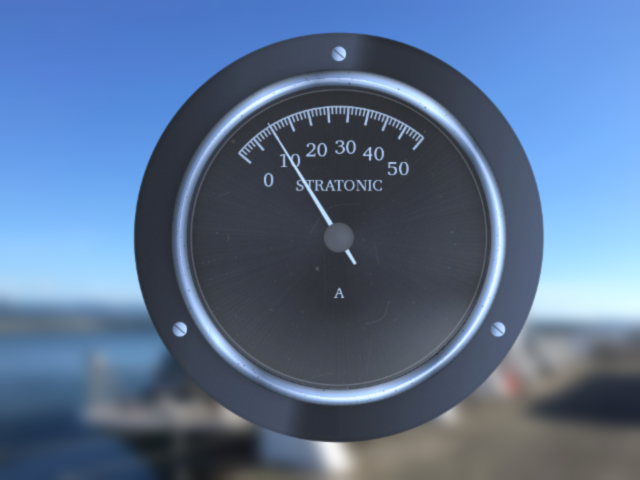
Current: 10; A
